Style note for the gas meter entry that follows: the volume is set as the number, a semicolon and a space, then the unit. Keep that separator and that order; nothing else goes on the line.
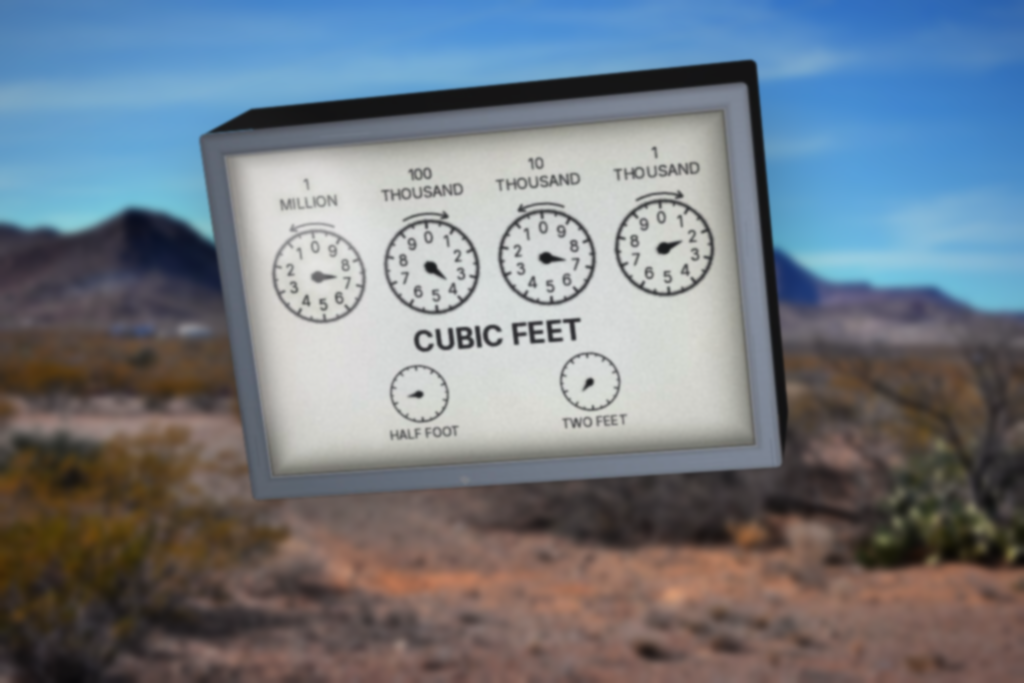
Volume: 737200; ft³
